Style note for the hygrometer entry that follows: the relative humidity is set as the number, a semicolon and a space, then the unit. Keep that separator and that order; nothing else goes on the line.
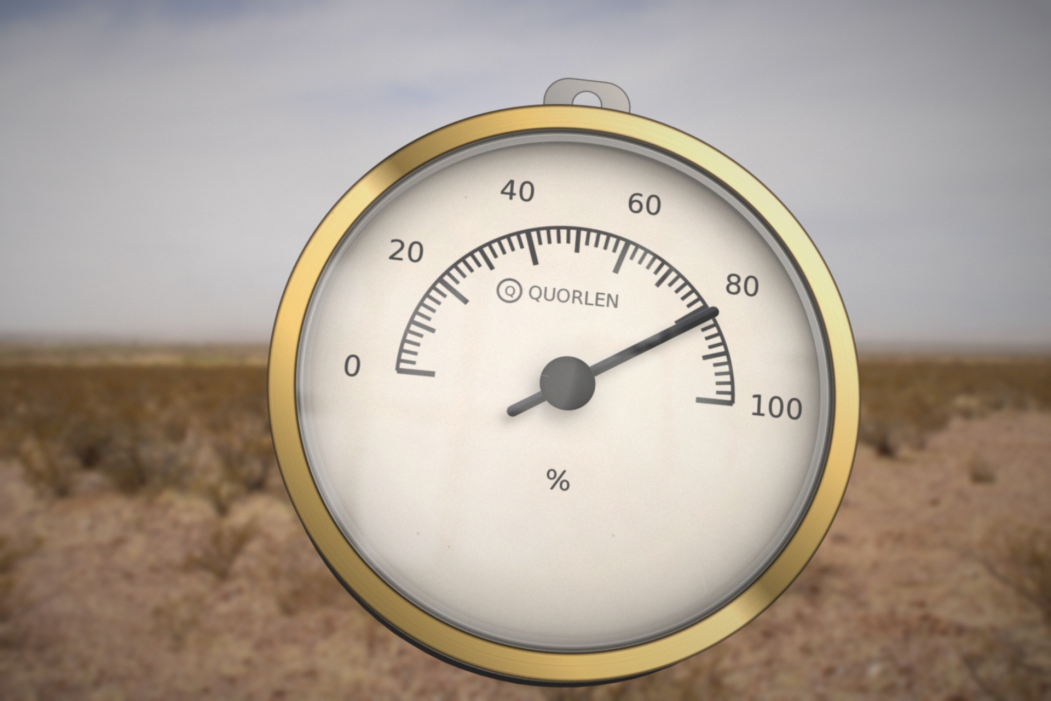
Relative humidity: 82; %
